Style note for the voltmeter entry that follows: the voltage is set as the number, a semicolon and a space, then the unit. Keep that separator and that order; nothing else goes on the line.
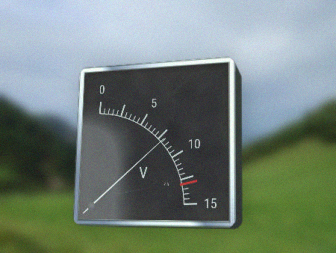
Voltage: 8; V
